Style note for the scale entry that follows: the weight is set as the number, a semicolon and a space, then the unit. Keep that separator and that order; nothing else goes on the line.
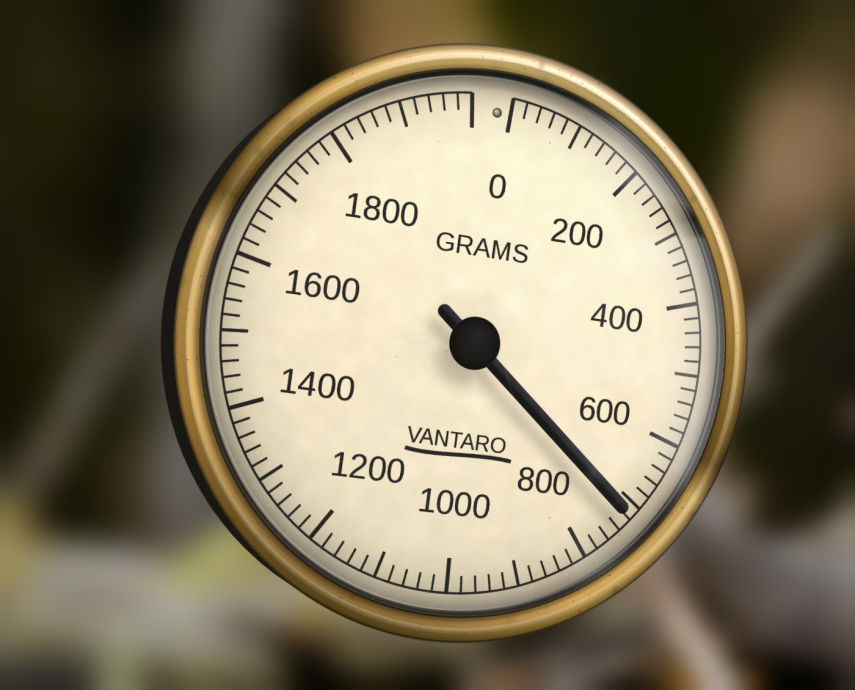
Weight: 720; g
